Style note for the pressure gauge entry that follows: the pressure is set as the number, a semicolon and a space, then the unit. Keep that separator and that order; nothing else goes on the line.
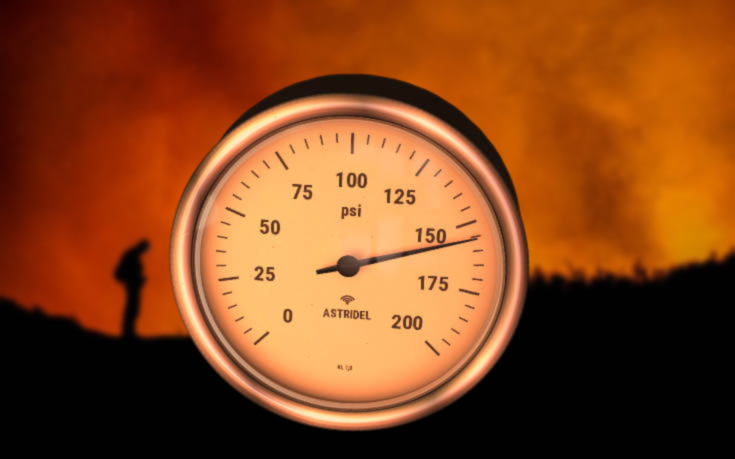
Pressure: 155; psi
